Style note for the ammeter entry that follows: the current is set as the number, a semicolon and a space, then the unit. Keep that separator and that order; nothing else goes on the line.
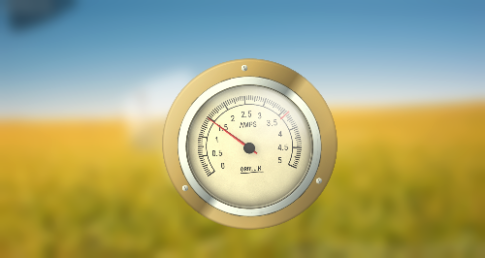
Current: 1.5; A
